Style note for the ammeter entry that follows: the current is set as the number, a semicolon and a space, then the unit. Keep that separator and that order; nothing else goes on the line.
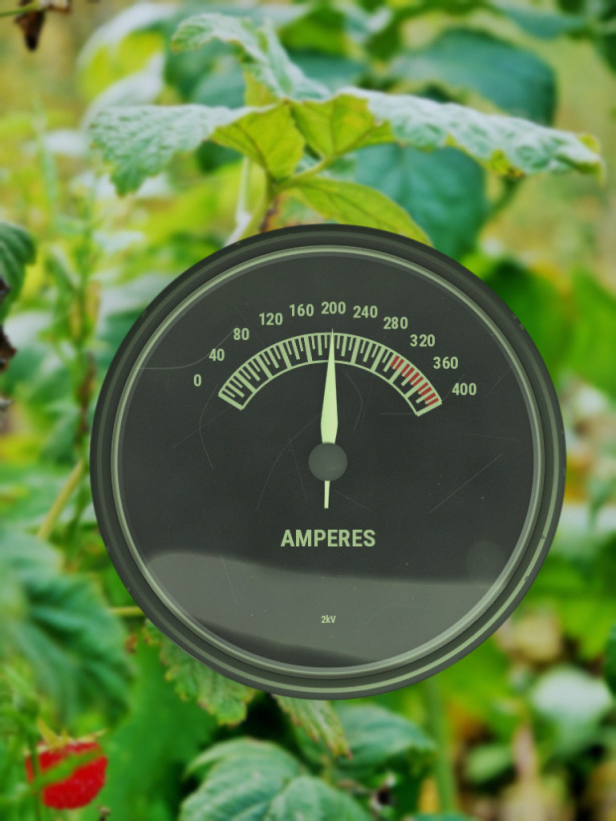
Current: 200; A
